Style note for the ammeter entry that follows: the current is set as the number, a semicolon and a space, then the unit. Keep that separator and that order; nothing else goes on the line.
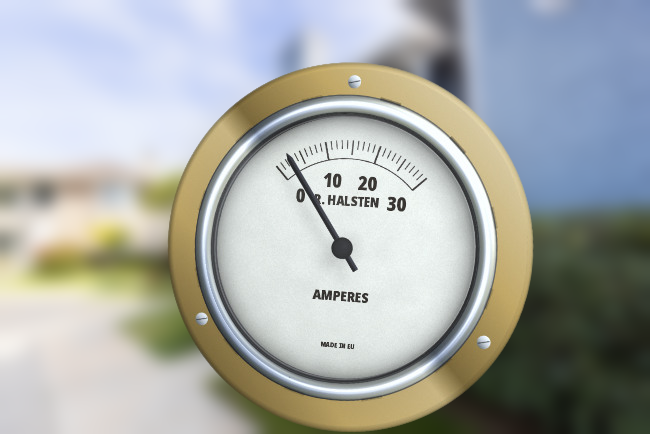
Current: 3; A
